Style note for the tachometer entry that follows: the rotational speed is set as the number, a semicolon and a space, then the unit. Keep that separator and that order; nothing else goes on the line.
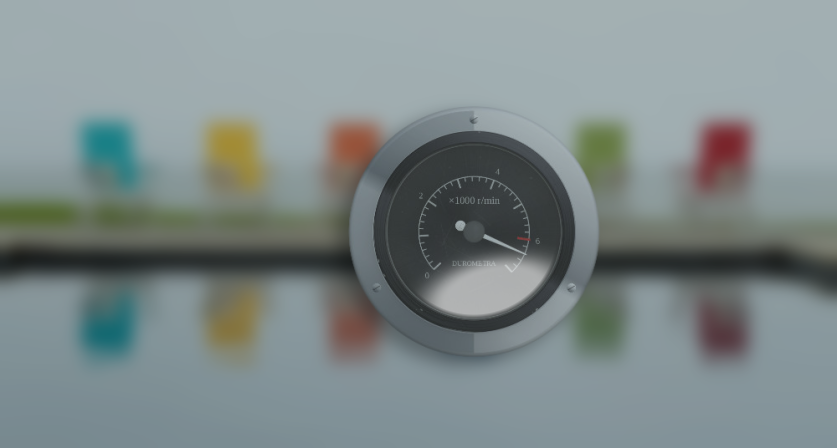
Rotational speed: 6400; rpm
